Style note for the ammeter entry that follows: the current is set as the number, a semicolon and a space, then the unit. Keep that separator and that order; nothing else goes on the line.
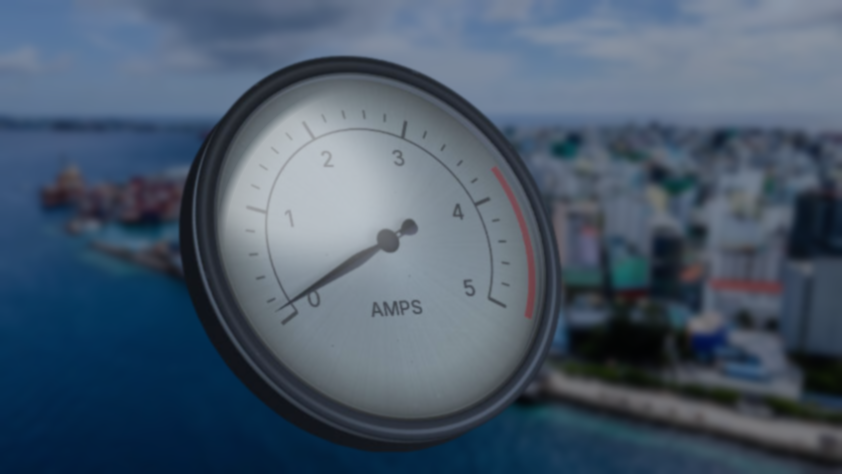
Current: 0.1; A
